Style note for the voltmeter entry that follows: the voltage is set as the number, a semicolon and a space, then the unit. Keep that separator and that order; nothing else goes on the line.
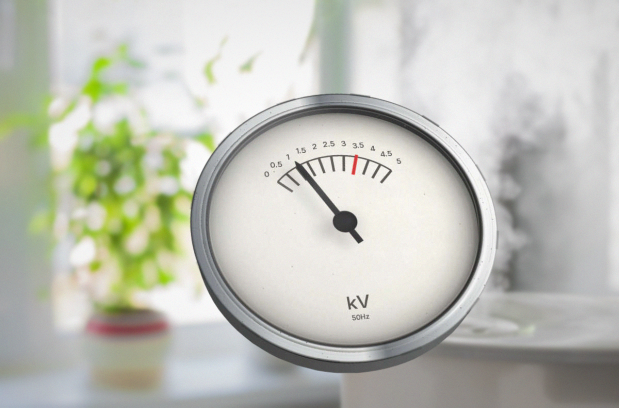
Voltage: 1; kV
